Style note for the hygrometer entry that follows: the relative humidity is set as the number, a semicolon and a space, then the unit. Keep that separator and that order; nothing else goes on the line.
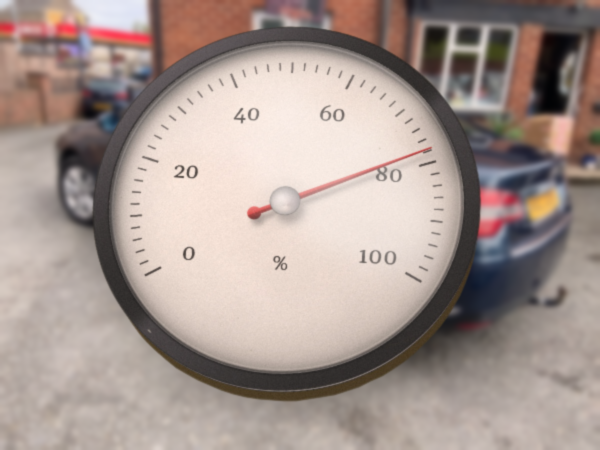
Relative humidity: 78; %
